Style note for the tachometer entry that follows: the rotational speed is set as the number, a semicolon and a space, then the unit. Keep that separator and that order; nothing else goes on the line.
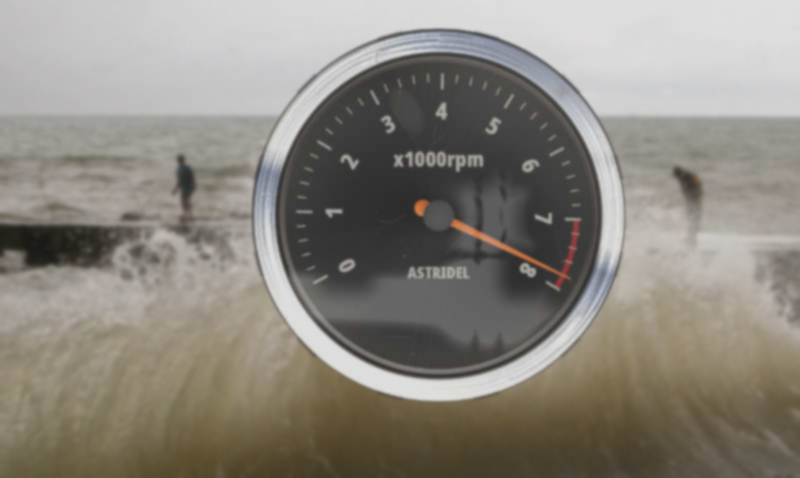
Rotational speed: 7800; rpm
